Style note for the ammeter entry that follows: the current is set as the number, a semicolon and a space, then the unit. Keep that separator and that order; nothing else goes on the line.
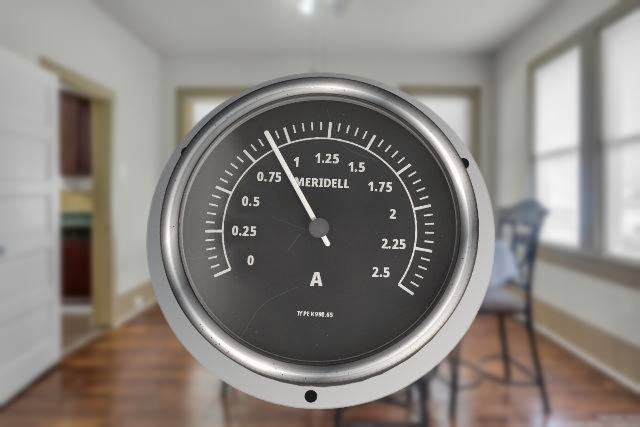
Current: 0.9; A
